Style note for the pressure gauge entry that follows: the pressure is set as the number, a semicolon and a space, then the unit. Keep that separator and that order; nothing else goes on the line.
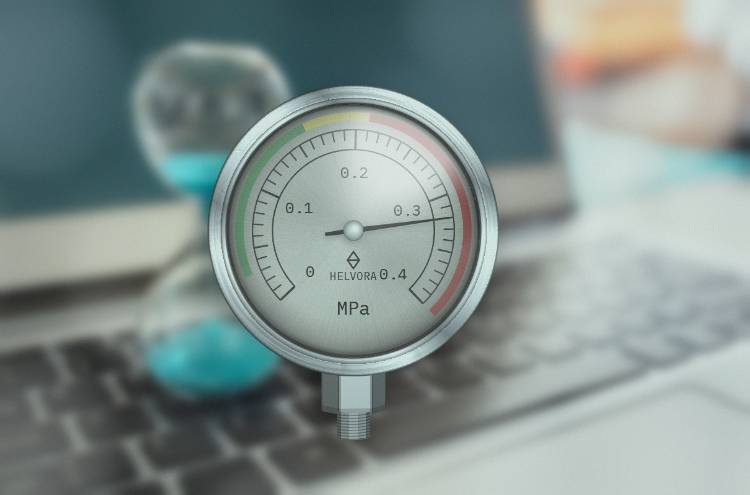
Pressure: 0.32; MPa
